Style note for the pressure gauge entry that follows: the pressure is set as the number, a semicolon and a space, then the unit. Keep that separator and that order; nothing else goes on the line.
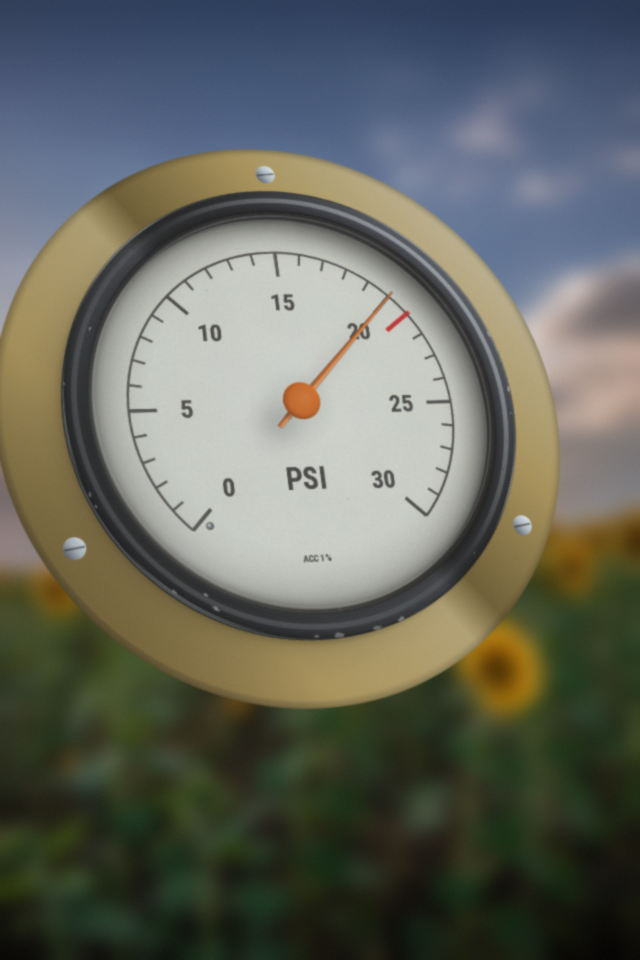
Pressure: 20; psi
